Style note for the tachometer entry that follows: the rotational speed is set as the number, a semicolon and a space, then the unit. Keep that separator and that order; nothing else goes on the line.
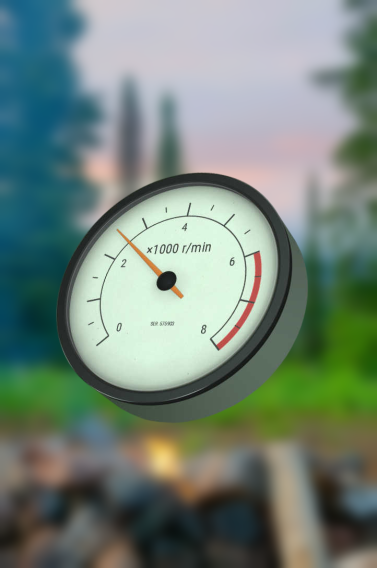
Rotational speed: 2500; rpm
